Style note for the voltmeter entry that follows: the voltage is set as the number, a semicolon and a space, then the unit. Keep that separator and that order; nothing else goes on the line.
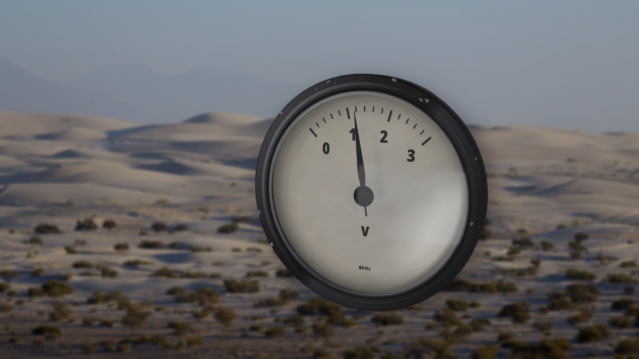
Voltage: 1.2; V
